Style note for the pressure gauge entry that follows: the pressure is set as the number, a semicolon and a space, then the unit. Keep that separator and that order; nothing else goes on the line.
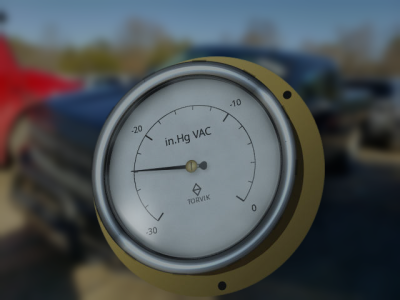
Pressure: -24; inHg
